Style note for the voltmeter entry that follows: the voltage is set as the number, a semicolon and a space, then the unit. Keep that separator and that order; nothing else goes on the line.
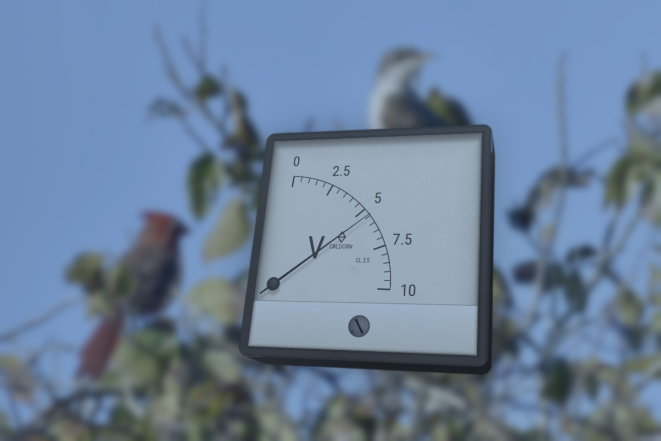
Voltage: 5.5; V
